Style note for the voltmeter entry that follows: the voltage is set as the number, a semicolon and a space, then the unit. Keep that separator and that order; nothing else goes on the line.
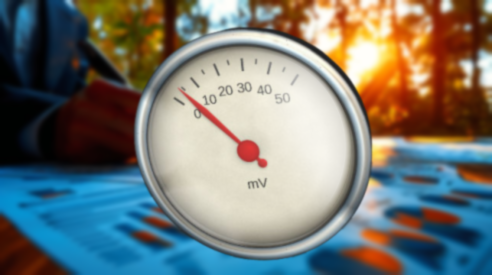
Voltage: 5; mV
